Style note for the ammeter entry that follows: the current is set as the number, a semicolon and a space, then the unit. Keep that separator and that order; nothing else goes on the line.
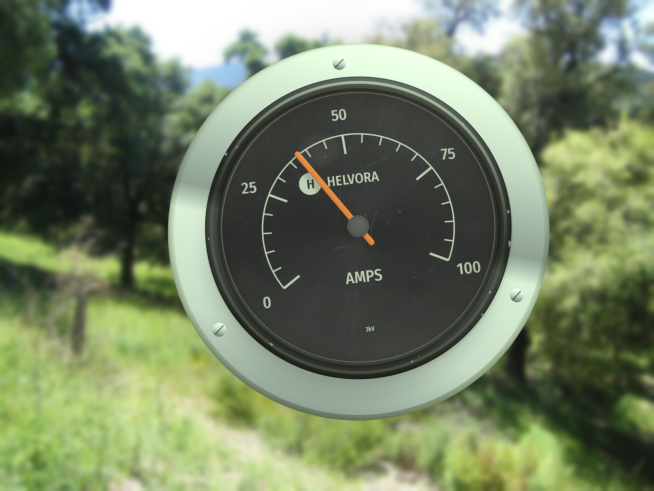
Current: 37.5; A
